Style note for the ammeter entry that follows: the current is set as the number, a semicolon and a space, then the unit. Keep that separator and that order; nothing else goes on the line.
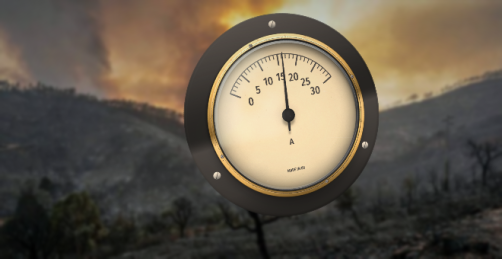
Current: 16; A
